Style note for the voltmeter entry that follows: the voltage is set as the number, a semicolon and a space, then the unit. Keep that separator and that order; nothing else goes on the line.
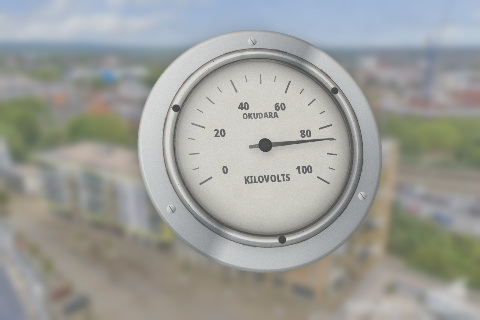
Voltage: 85; kV
